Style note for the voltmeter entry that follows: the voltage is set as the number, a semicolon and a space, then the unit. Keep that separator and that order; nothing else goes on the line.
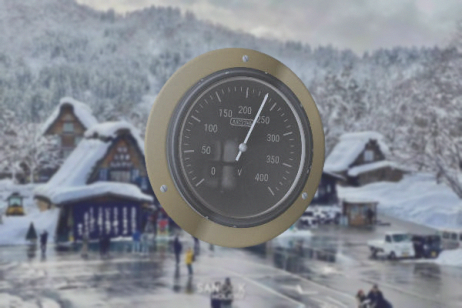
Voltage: 230; V
